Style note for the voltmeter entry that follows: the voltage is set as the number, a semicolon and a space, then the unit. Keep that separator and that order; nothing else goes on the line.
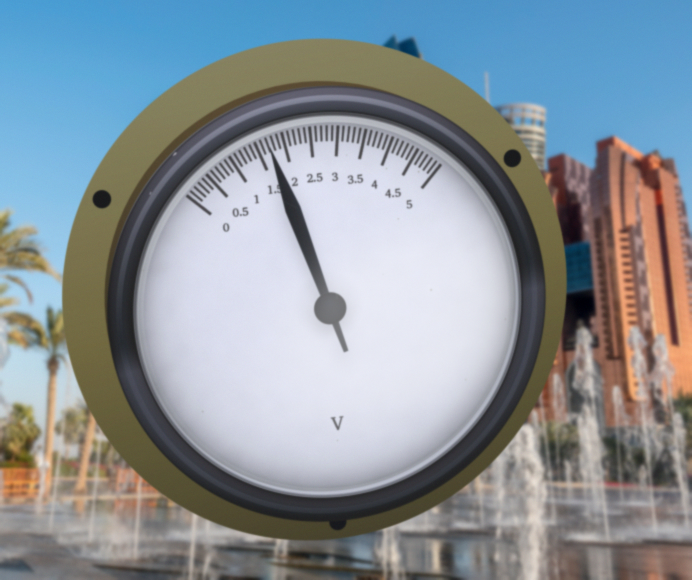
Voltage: 1.7; V
